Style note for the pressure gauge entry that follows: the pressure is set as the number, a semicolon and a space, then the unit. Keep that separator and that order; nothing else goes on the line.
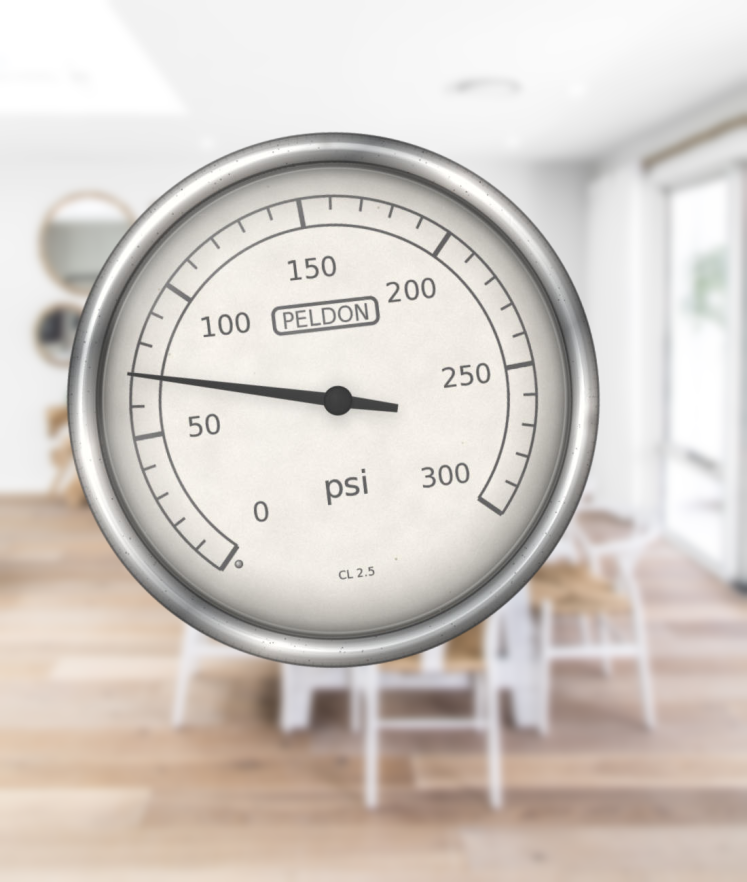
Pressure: 70; psi
